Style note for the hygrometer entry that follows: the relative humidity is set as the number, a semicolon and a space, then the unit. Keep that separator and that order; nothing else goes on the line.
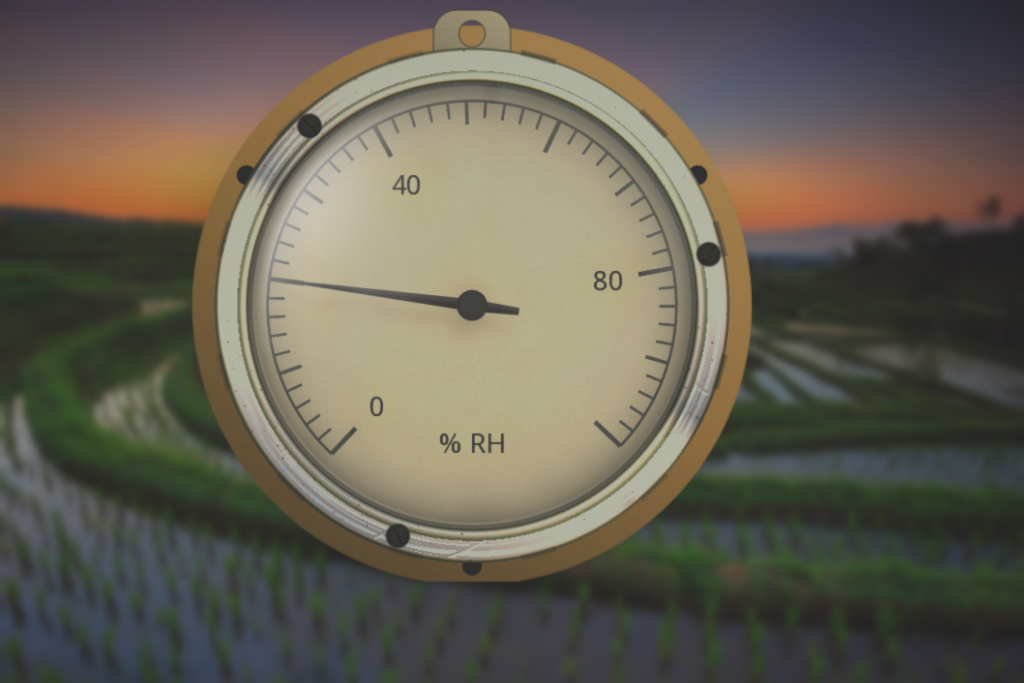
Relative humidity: 20; %
